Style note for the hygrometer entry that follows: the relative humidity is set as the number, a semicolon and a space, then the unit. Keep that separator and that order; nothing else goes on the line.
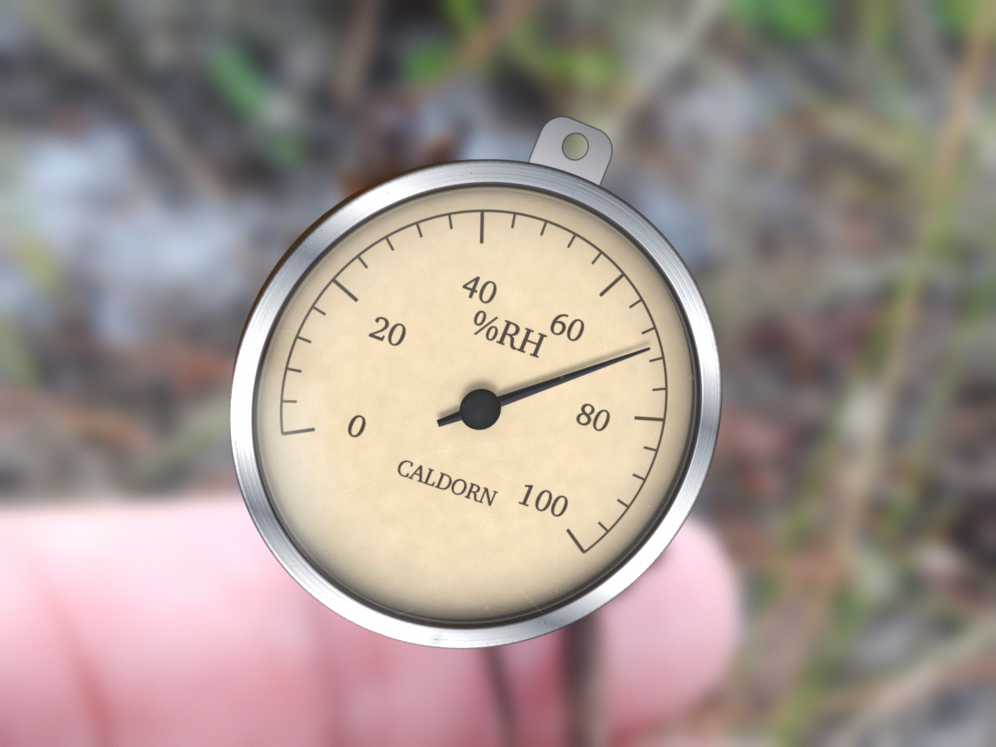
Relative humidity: 70; %
